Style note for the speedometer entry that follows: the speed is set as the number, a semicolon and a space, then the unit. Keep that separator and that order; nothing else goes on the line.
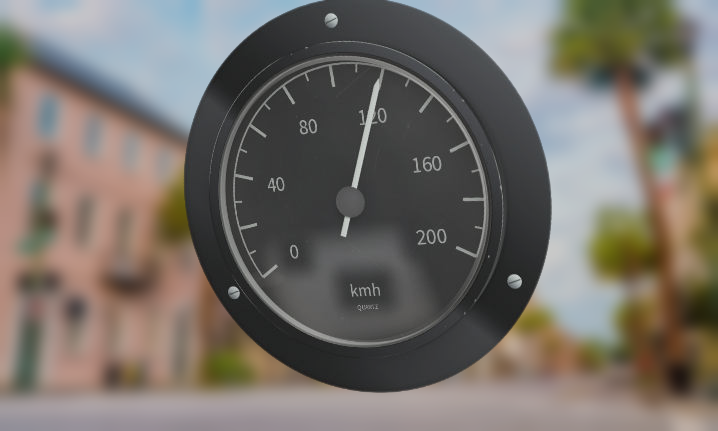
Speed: 120; km/h
